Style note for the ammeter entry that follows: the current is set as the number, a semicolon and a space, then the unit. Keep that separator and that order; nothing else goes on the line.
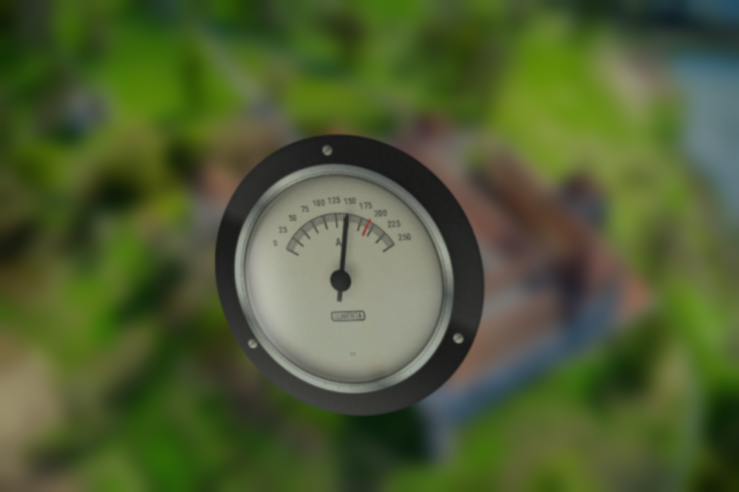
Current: 150; A
